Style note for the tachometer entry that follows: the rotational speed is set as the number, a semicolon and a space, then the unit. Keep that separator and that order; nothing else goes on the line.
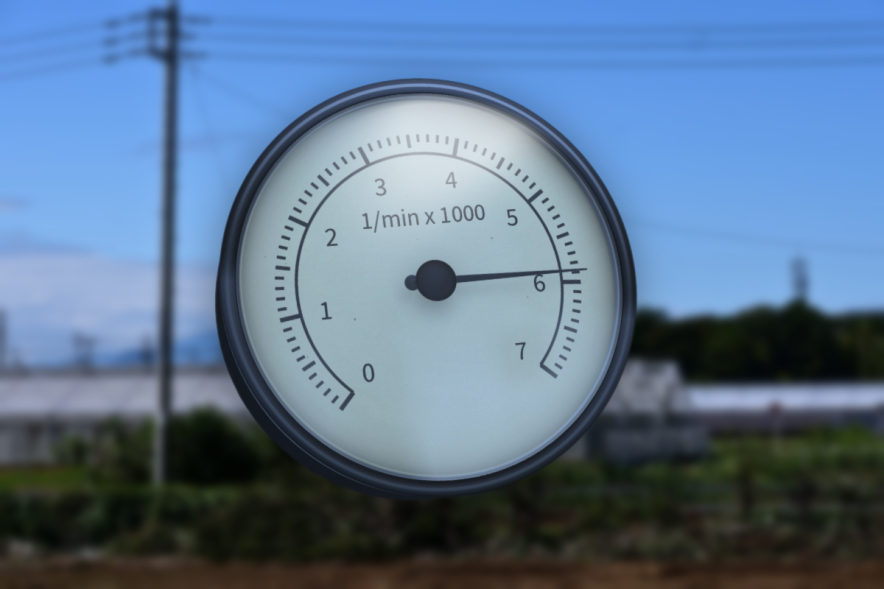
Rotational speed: 5900; rpm
